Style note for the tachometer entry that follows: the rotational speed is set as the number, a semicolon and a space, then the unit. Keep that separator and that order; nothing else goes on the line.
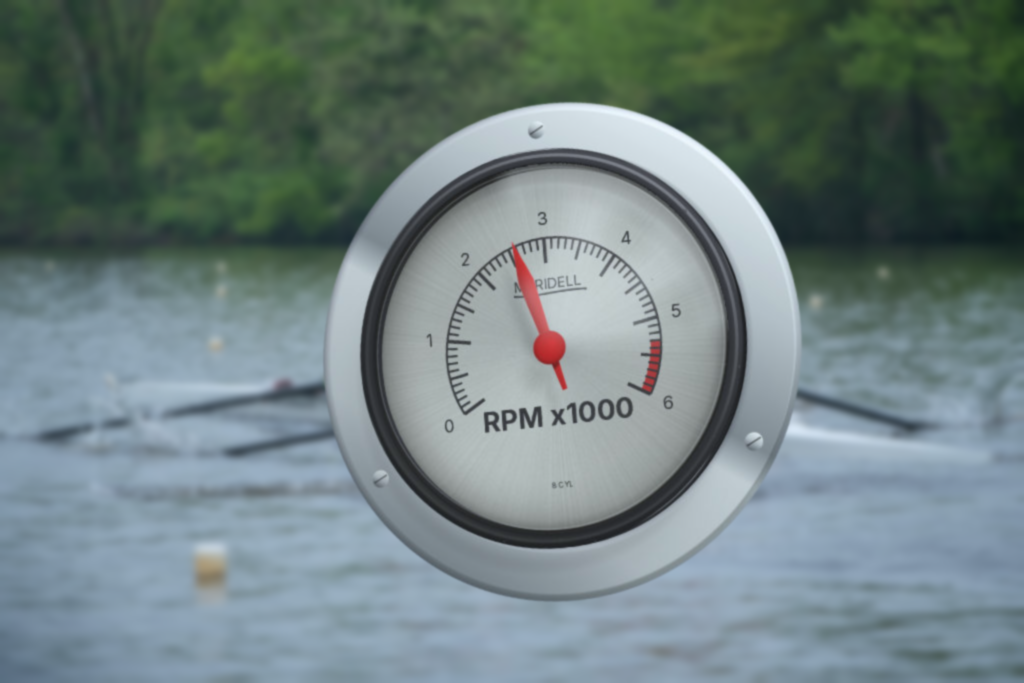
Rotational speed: 2600; rpm
